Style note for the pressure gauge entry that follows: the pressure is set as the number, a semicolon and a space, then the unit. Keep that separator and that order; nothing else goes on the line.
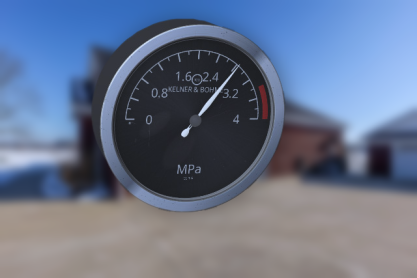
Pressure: 2.8; MPa
